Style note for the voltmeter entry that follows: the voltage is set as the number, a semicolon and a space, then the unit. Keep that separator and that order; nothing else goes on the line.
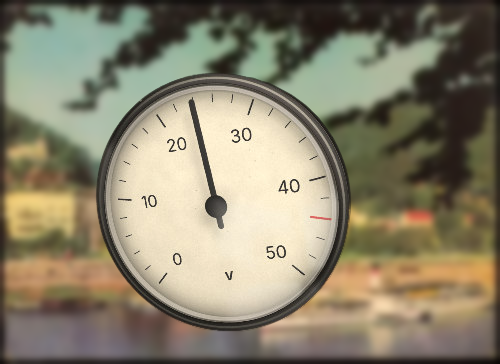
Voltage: 24; V
